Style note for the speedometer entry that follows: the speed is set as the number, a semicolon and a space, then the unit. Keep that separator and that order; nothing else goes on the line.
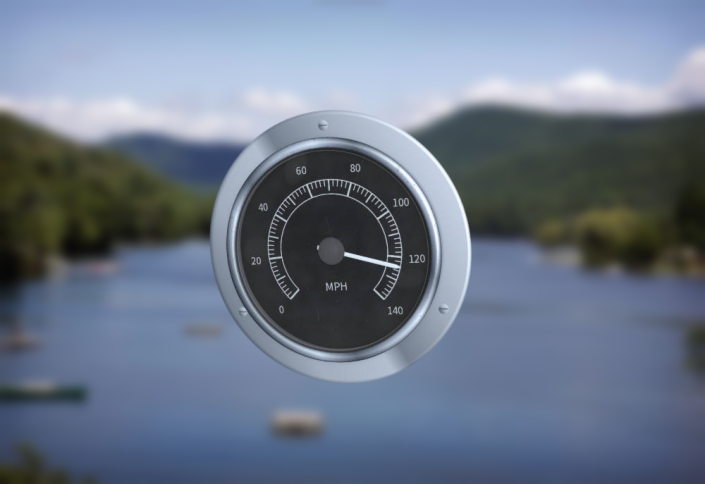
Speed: 124; mph
